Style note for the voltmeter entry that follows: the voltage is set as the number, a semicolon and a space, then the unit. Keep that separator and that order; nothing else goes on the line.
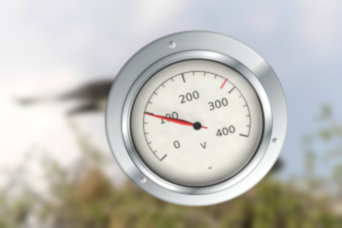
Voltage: 100; V
